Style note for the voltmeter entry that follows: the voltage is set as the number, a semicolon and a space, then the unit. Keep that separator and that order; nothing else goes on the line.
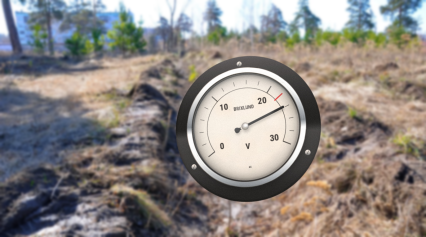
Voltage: 24; V
